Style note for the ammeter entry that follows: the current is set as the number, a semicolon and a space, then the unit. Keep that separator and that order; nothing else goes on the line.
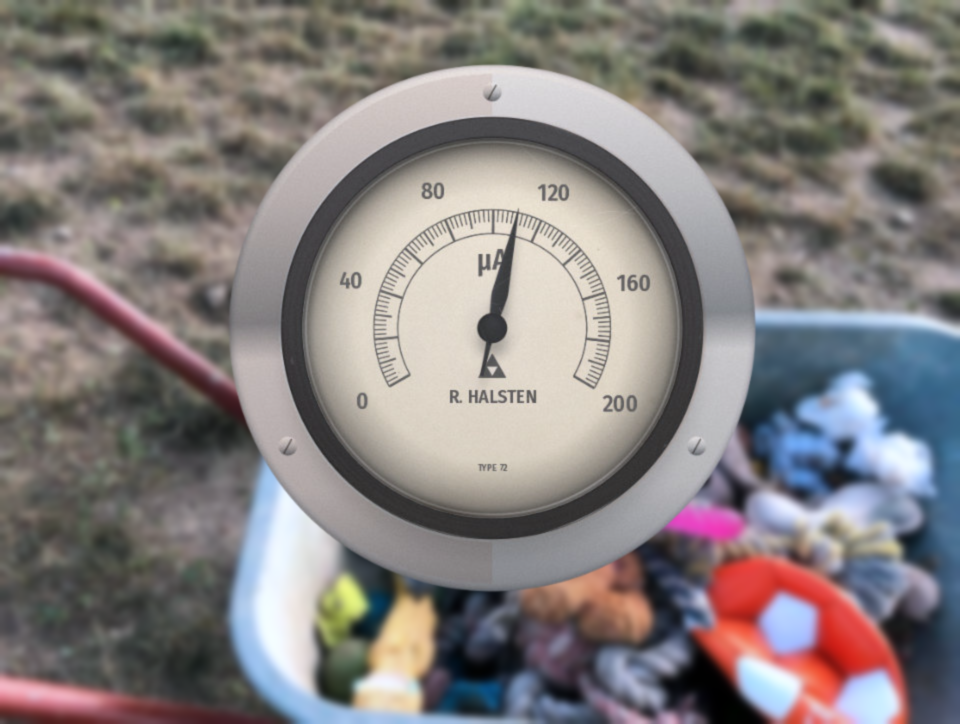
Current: 110; µA
